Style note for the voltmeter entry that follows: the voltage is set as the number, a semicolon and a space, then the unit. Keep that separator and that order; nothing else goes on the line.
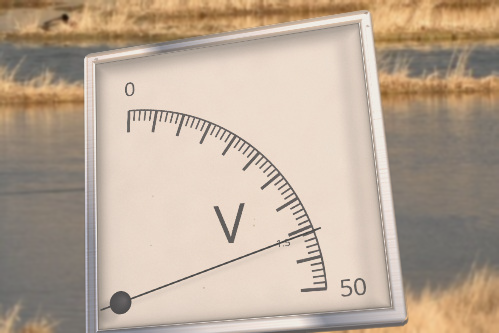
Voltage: 41; V
